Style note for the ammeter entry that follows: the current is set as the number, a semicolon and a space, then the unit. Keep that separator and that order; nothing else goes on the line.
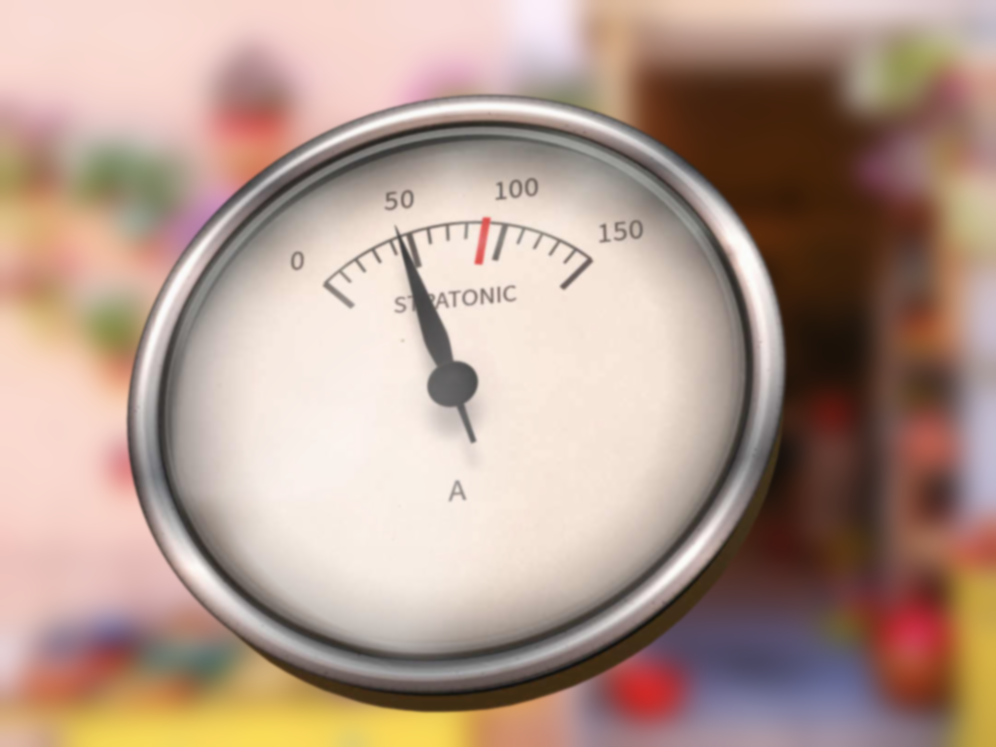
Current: 45; A
